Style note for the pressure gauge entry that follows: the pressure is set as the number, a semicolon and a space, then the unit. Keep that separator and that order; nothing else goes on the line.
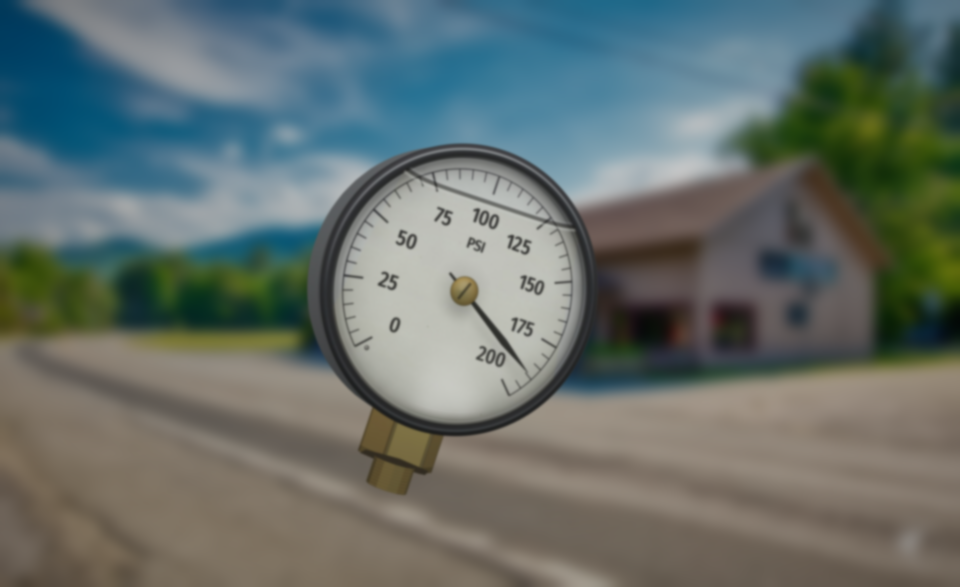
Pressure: 190; psi
